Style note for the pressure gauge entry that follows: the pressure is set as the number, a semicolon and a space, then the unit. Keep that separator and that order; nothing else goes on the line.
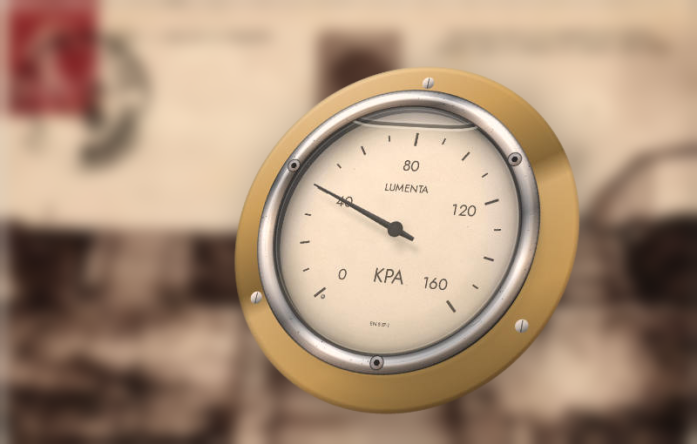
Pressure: 40; kPa
